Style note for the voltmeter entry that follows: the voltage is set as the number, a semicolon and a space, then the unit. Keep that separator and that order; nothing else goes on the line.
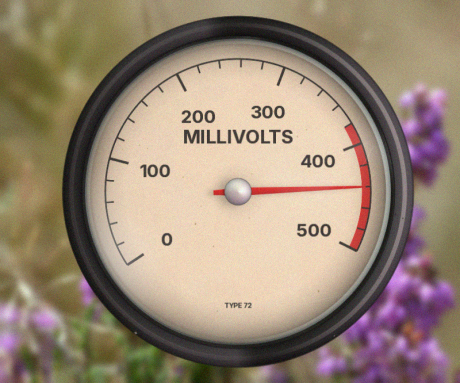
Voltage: 440; mV
